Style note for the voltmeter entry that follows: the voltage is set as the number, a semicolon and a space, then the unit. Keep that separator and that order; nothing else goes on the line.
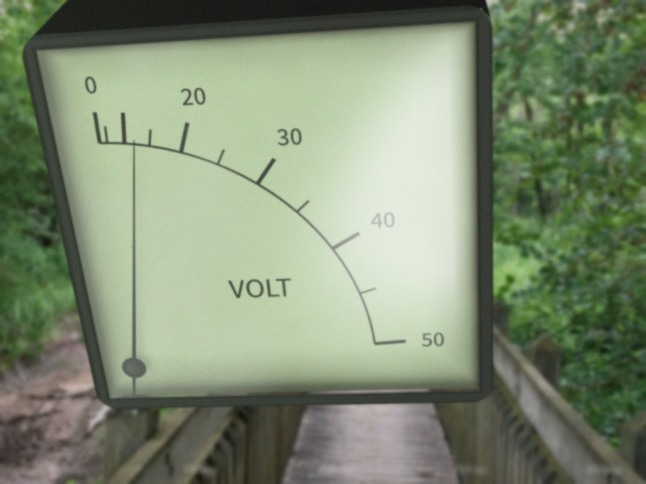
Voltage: 12.5; V
